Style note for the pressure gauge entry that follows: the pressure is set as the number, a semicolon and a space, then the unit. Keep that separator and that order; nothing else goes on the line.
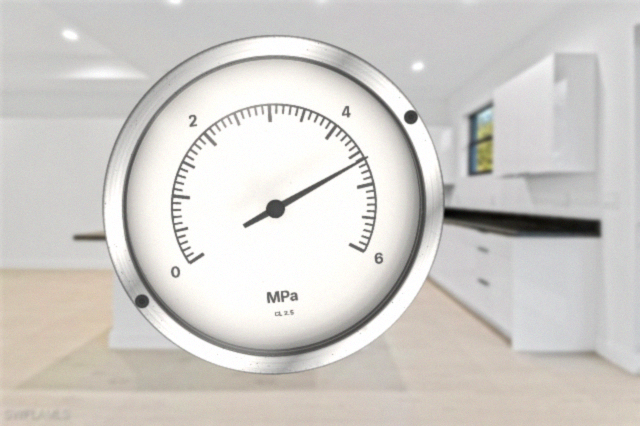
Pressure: 4.6; MPa
